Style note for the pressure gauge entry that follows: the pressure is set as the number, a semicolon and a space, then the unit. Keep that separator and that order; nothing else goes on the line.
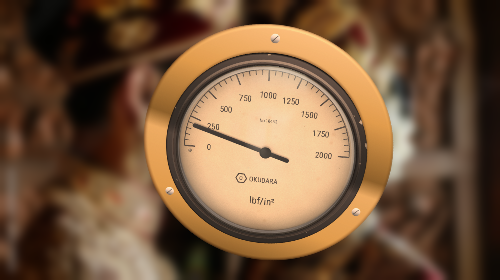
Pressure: 200; psi
